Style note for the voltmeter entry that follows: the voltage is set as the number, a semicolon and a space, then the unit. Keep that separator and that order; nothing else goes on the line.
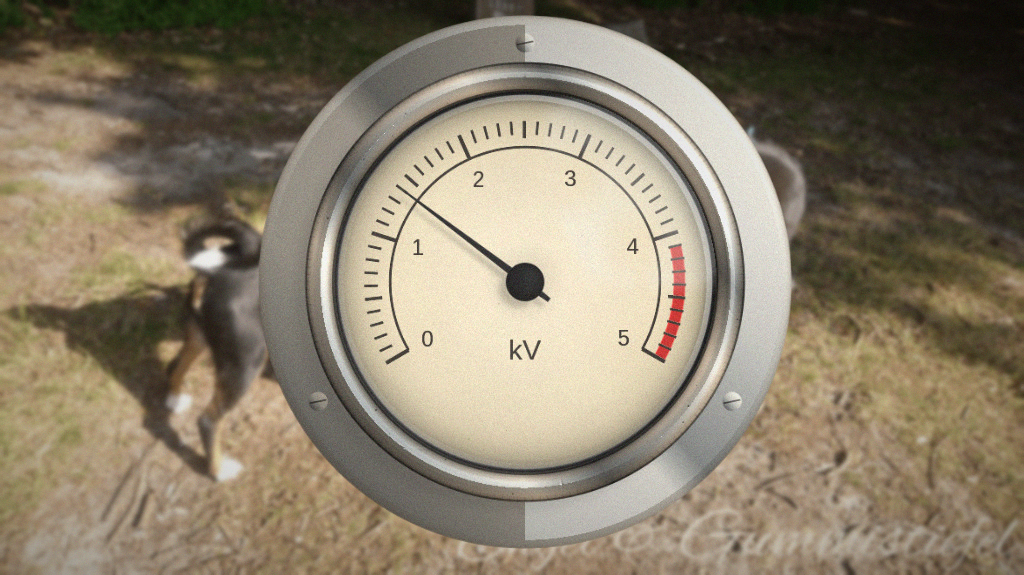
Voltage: 1.4; kV
